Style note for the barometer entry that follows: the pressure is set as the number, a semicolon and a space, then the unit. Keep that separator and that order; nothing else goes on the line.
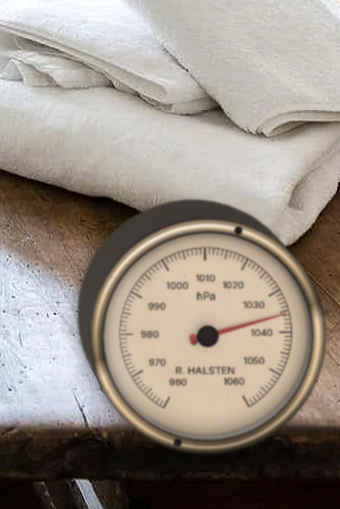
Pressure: 1035; hPa
